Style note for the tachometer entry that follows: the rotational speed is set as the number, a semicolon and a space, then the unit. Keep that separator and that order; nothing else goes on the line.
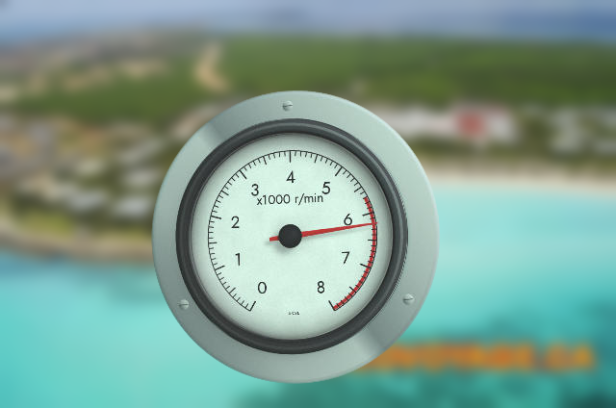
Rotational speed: 6200; rpm
